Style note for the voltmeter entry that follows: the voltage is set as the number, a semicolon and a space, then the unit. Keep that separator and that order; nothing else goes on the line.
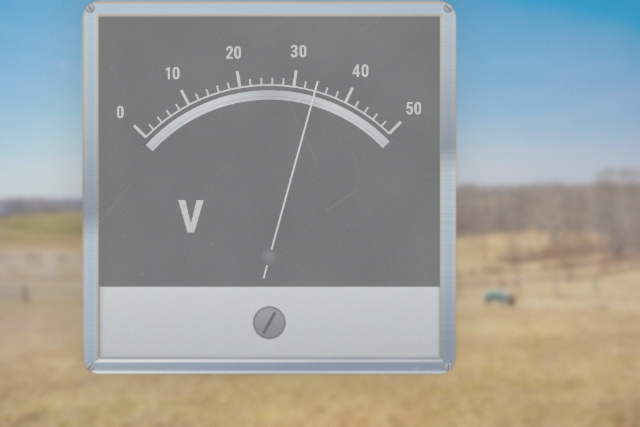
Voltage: 34; V
